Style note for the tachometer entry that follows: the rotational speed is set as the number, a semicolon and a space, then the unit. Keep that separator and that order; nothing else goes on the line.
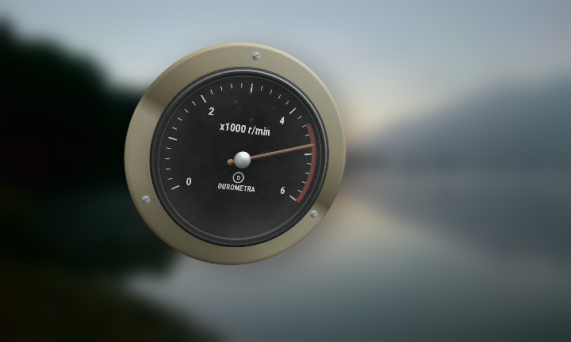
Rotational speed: 4800; rpm
